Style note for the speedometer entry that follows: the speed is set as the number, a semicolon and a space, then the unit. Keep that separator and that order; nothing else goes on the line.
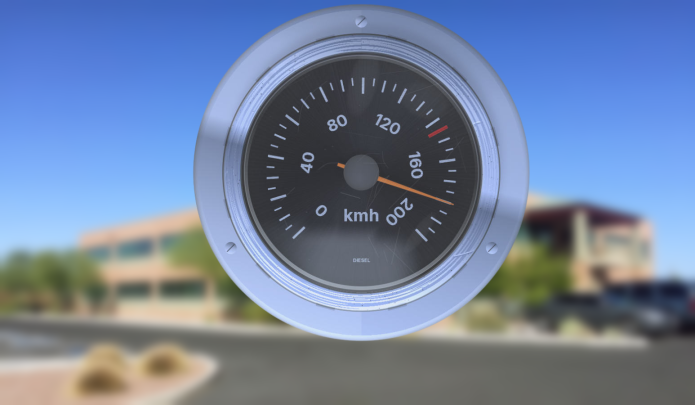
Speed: 180; km/h
